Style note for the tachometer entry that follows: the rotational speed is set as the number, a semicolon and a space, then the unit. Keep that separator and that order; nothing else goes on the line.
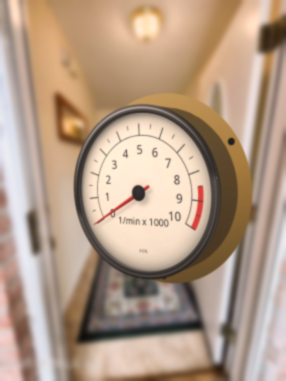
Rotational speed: 0; rpm
